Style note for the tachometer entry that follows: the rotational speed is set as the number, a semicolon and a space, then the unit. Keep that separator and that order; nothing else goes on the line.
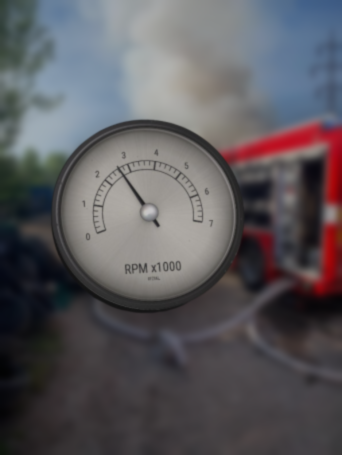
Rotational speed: 2600; rpm
